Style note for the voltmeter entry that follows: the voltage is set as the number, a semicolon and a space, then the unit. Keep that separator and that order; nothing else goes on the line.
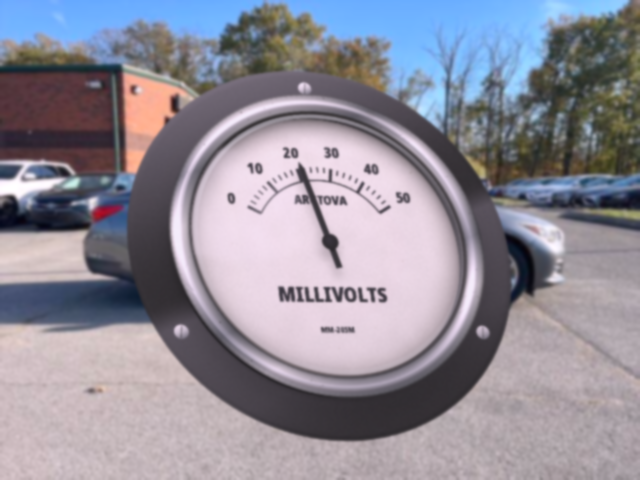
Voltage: 20; mV
